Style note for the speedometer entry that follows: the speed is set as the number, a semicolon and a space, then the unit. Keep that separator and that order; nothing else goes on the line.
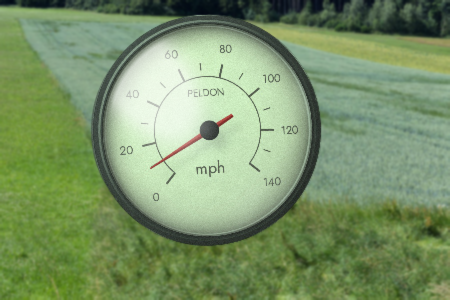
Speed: 10; mph
